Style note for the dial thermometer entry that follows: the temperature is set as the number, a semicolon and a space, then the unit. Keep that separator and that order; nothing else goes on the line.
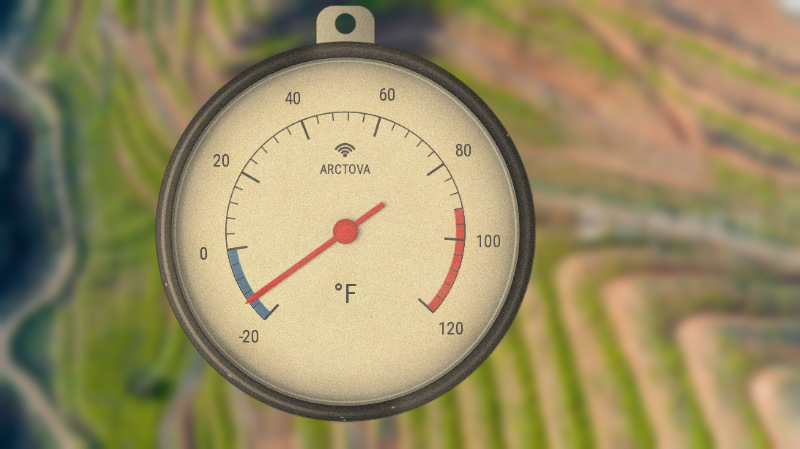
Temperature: -14; °F
